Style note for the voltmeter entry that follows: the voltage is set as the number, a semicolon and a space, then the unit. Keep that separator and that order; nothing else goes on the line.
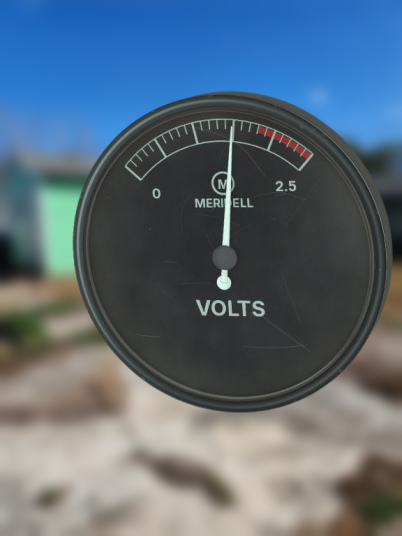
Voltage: 1.5; V
